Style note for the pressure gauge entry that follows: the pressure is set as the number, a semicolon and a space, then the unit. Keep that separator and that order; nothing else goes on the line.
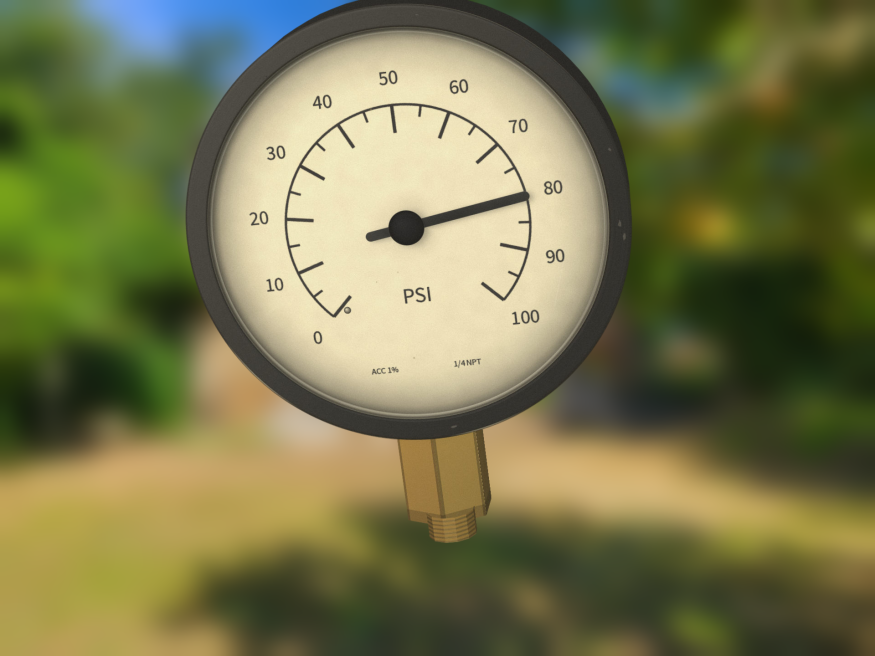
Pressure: 80; psi
